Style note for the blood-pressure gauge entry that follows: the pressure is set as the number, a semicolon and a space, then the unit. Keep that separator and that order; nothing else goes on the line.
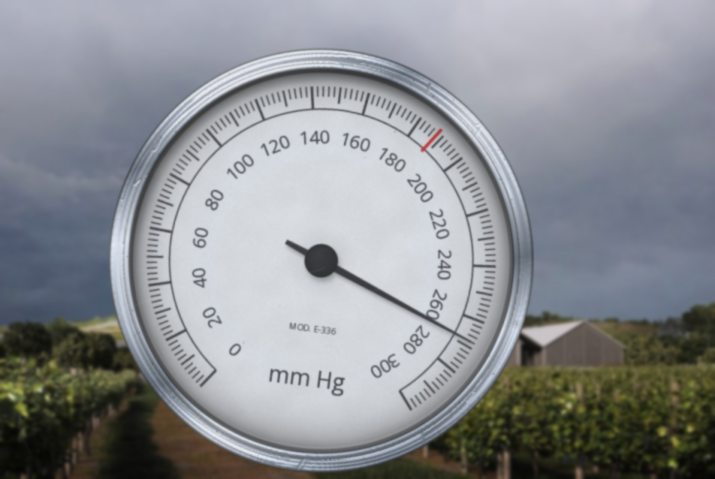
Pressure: 268; mmHg
